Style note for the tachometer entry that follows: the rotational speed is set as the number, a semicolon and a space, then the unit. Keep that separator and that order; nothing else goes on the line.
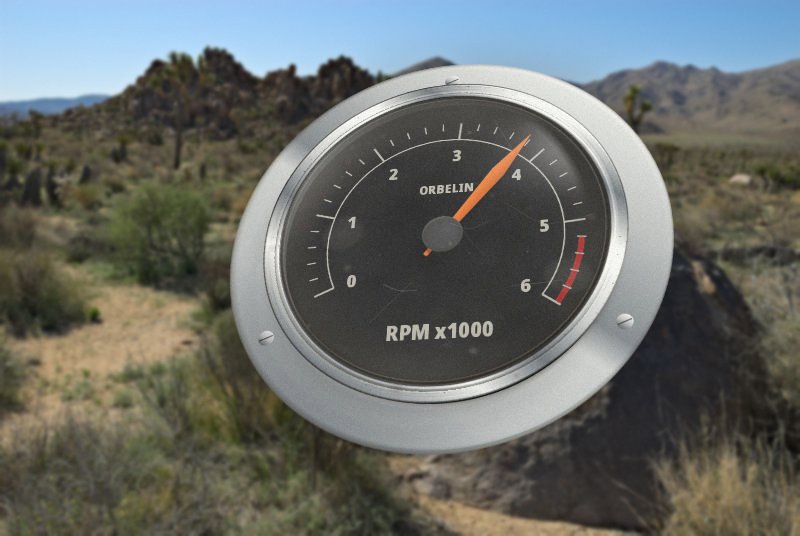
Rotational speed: 3800; rpm
